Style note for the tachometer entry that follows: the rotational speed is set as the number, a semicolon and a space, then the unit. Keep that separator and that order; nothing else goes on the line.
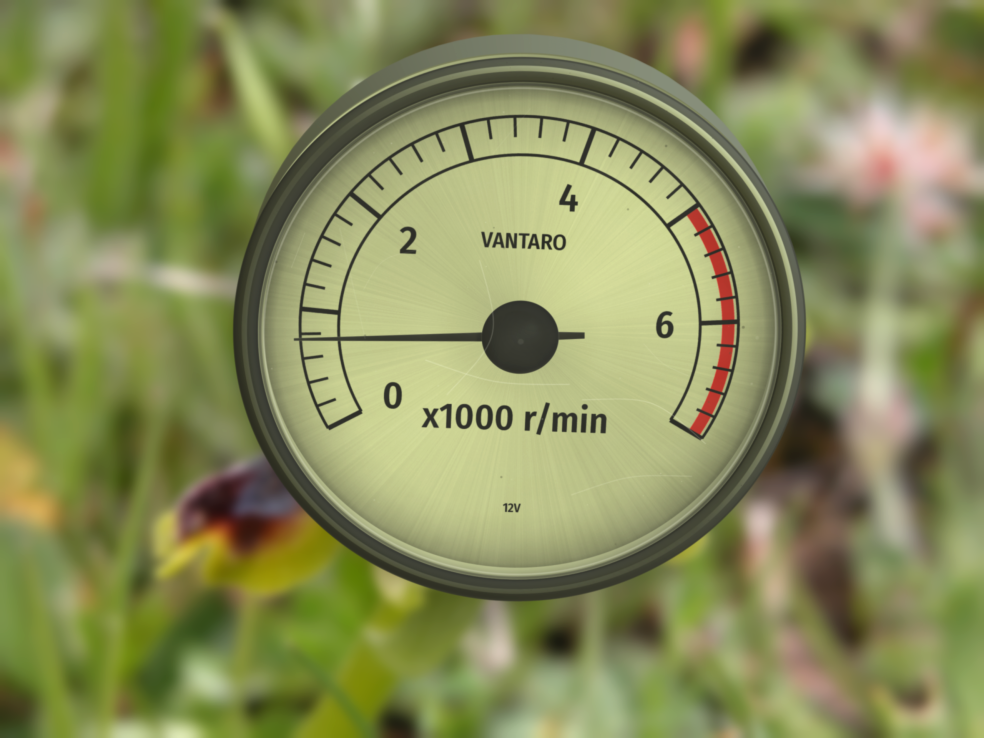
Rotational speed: 800; rpm
